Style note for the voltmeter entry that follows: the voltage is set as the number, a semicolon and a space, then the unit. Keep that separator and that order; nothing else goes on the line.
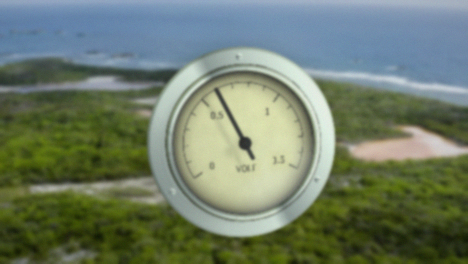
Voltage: 0.6; V
